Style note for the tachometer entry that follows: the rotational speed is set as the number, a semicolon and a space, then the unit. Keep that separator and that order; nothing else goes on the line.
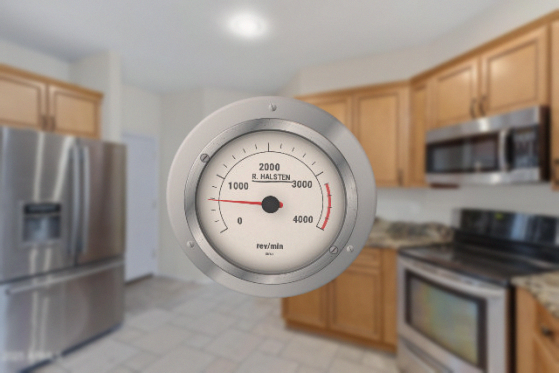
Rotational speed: 600; rpm
